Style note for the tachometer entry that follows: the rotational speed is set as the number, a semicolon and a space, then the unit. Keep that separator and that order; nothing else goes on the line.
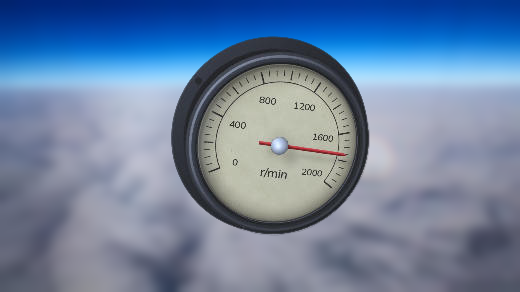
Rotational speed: 1750; rpm
